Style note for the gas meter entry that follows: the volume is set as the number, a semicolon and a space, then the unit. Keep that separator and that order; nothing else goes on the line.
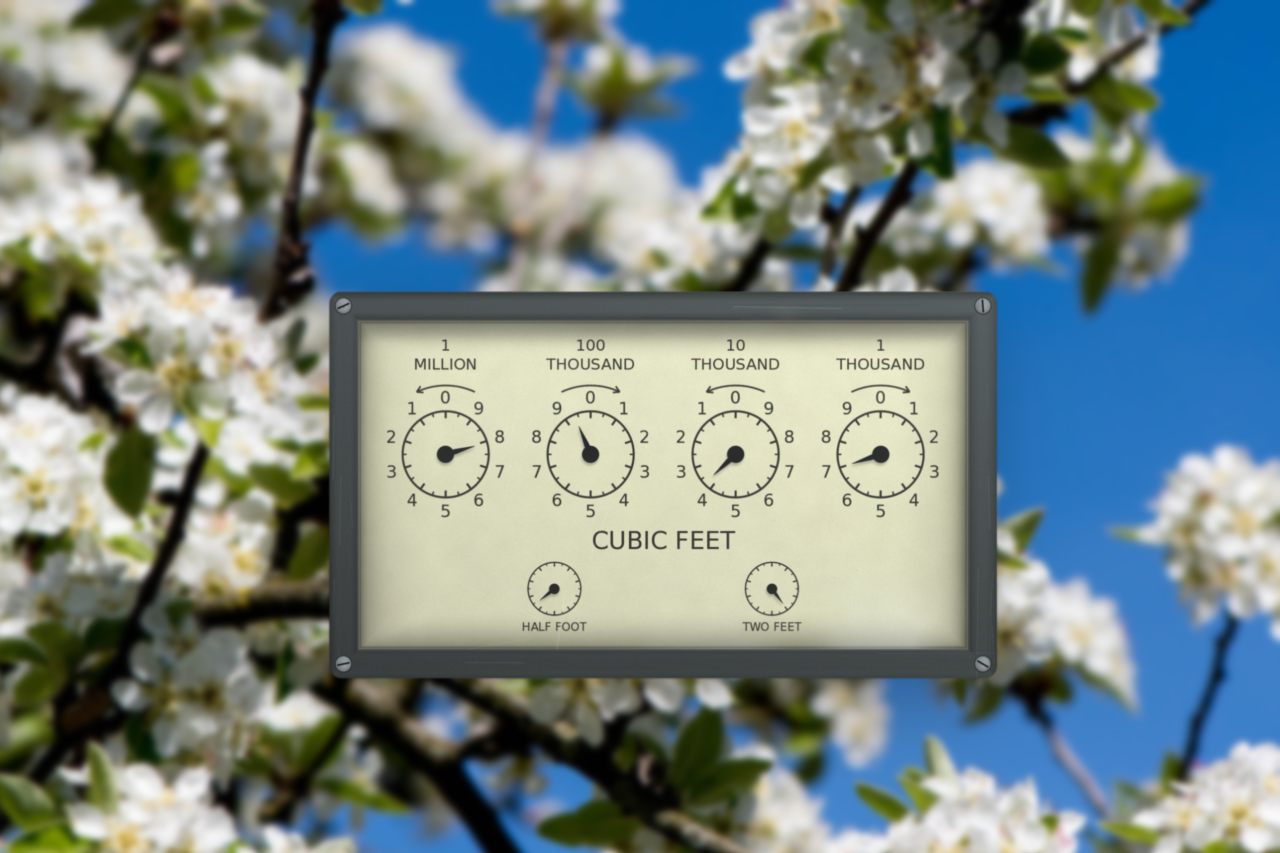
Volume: 793700; ft³
